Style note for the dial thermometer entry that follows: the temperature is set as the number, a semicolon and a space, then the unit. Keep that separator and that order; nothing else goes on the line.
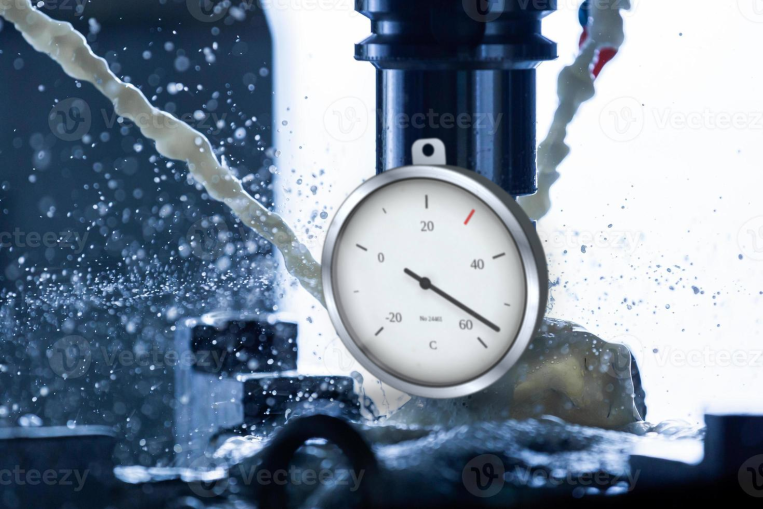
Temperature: 55; °C
